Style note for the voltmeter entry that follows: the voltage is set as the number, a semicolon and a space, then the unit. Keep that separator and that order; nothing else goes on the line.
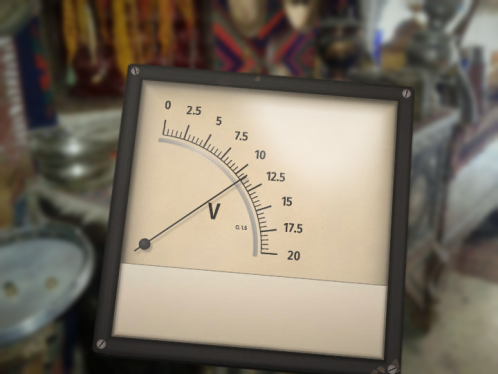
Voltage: 11; V
